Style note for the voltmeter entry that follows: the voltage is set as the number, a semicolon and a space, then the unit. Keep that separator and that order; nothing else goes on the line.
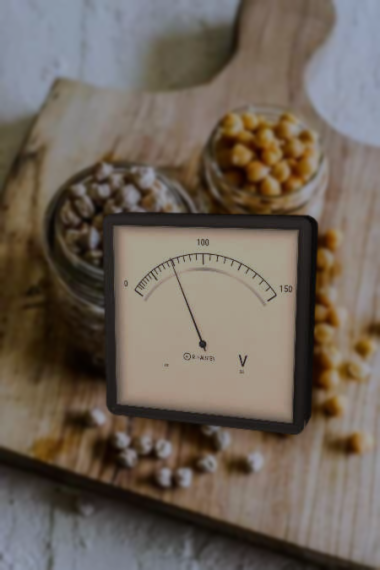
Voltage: 75; V
